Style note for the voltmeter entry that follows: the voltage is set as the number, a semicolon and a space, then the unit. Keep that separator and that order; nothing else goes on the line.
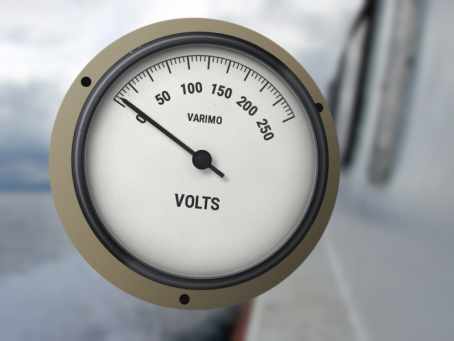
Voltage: 5; V
